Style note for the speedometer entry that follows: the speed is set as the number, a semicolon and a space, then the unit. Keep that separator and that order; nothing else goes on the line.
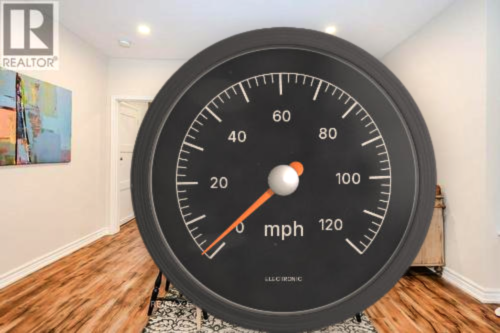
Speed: 2; mph
